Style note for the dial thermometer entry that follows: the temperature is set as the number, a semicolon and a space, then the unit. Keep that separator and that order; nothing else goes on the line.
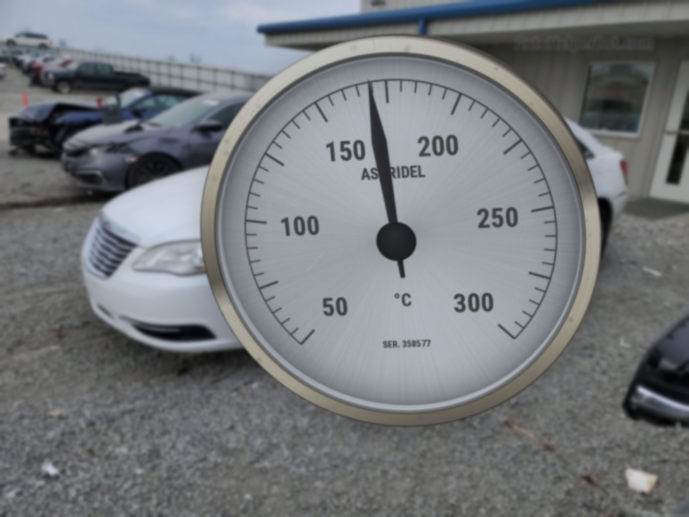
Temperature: 170; °C
